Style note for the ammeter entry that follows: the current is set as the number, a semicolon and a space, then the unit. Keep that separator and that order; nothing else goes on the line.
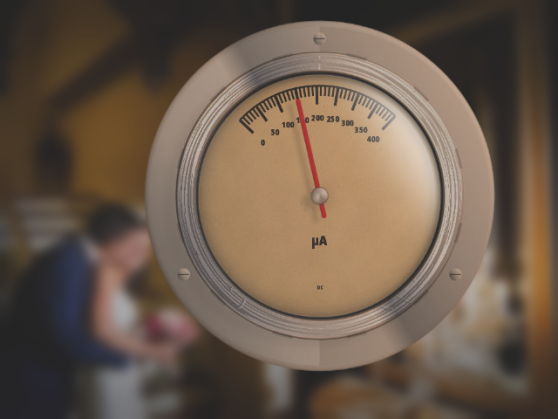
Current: 150; µA
